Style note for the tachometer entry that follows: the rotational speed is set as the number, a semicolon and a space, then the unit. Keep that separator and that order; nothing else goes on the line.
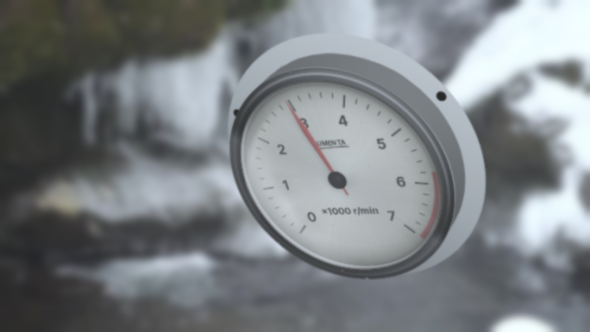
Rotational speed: 3000; rpm
